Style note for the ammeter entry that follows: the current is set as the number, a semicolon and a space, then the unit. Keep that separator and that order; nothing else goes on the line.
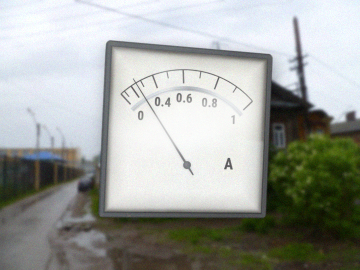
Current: 0.25; A
